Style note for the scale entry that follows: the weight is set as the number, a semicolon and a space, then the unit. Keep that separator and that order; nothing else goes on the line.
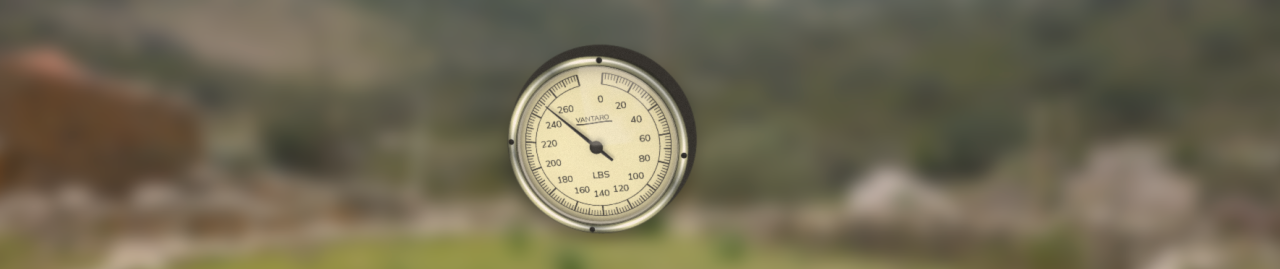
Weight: 250; lb
